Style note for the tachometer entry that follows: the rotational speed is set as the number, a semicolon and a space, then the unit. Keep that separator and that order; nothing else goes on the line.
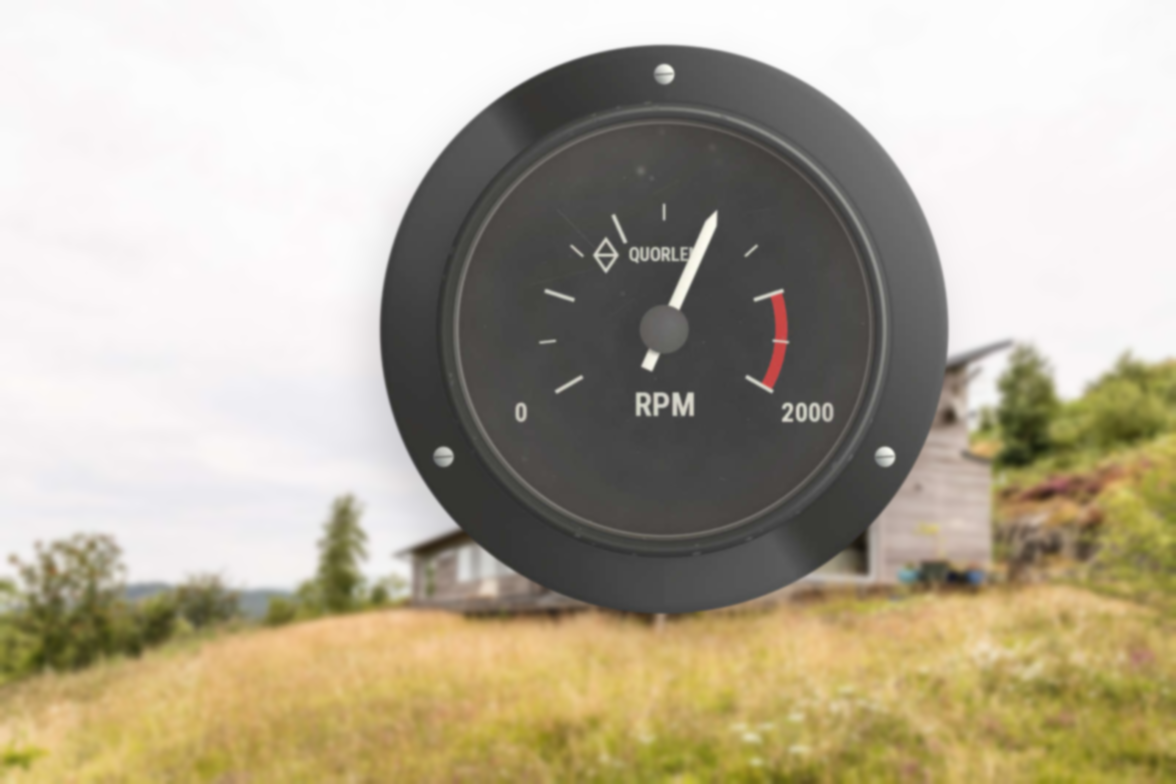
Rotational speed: 1200; rpm
